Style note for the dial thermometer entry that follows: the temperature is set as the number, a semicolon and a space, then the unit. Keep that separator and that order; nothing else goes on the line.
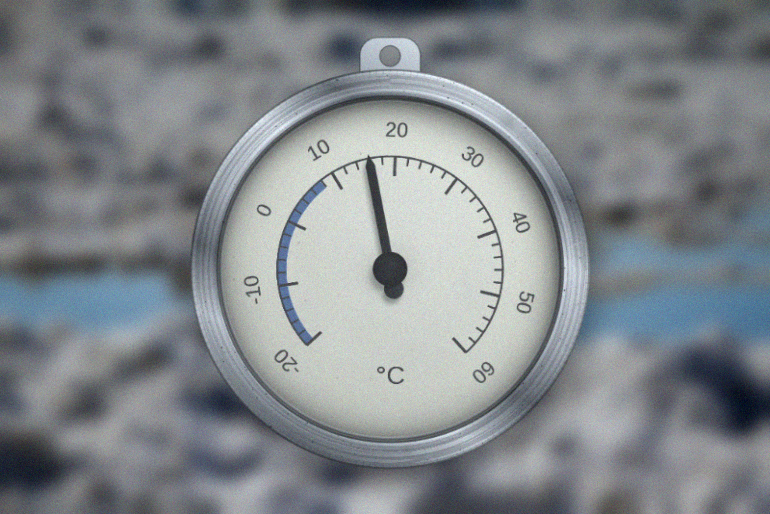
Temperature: 16; °C
